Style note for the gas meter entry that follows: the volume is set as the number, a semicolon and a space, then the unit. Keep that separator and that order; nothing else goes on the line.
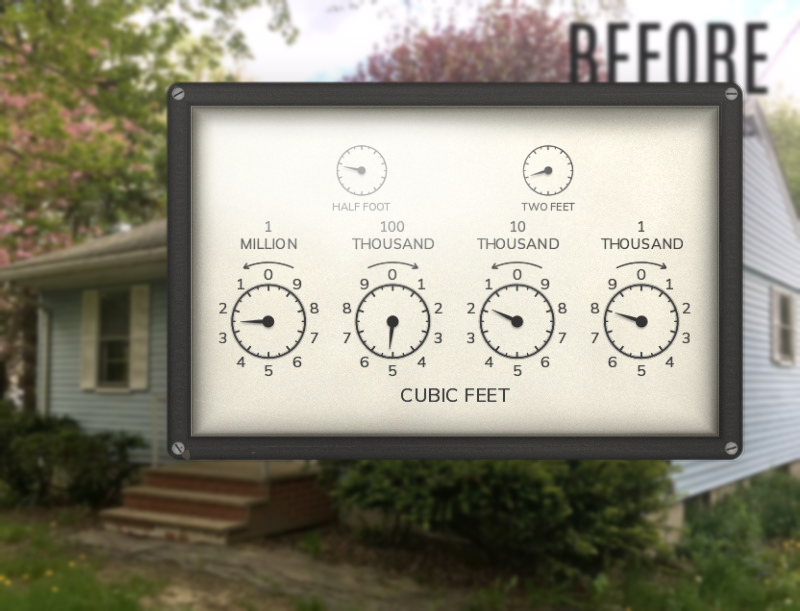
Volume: 251800; ft³
